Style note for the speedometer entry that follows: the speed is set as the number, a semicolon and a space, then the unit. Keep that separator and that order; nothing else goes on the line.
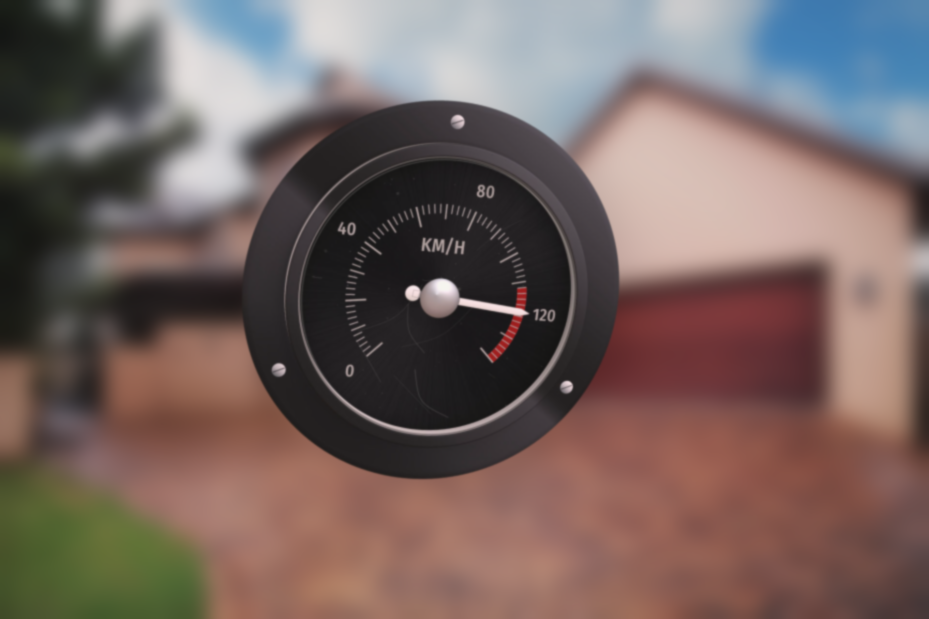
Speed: 120; km/h
